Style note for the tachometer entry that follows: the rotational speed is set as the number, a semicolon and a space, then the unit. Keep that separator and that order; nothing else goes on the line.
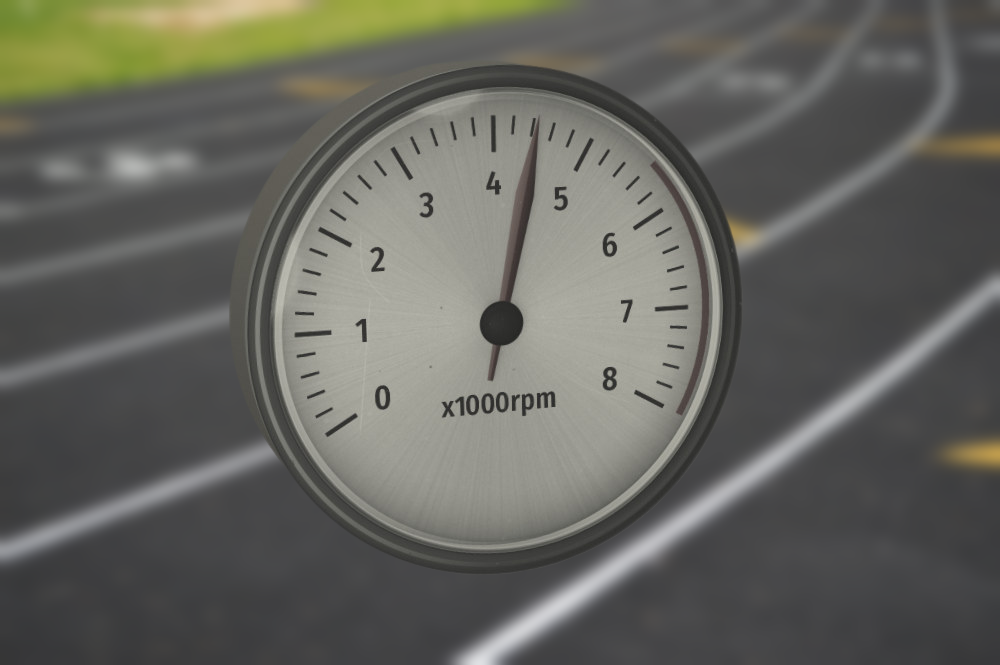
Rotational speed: 4400; rpm
